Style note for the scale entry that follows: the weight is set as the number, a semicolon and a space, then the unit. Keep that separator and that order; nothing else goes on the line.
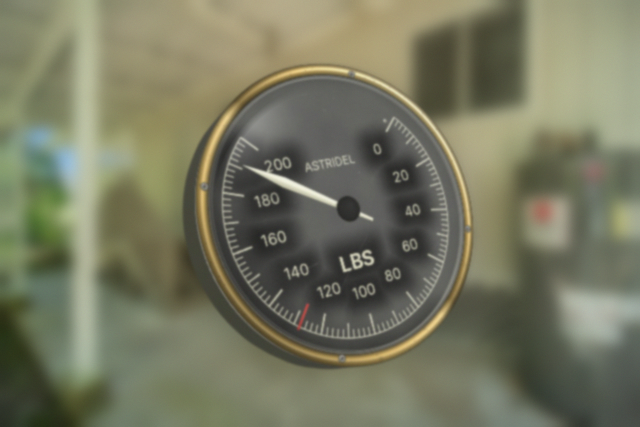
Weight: 190; lb
